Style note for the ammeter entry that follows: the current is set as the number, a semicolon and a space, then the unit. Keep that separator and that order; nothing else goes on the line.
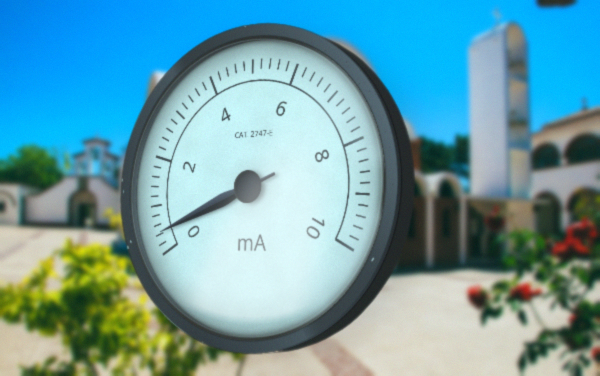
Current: 0.4; mA
